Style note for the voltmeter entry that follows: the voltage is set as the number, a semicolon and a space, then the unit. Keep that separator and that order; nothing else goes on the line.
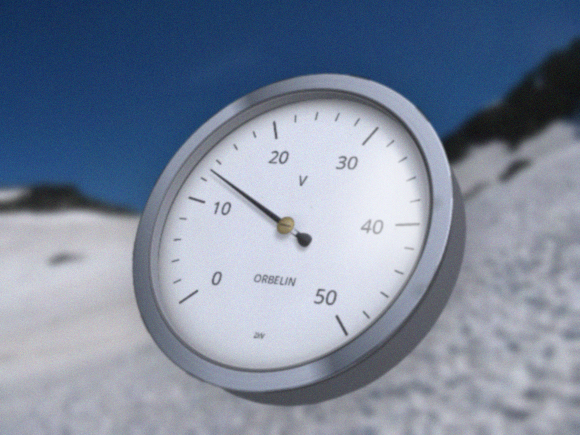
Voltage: 13; V
